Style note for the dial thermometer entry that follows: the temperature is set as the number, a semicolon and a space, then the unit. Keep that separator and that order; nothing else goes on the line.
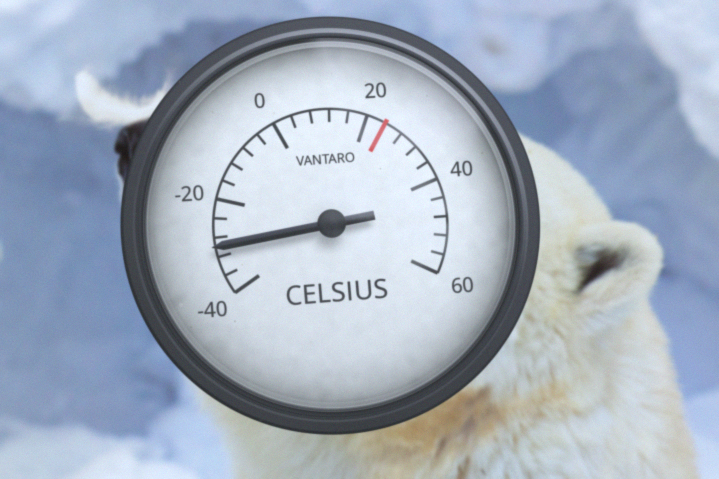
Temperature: -30; °C
